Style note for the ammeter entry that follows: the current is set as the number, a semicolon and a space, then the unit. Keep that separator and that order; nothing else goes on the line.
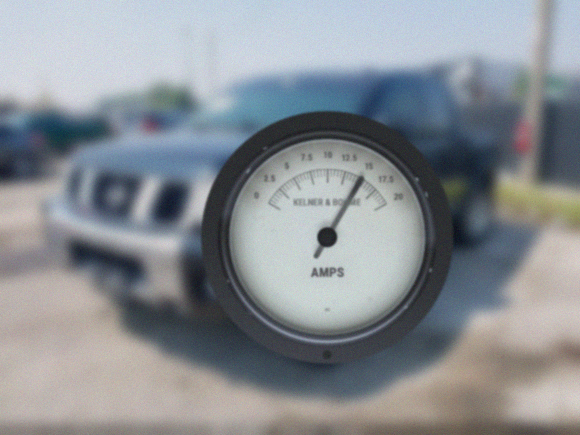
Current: 15; A
